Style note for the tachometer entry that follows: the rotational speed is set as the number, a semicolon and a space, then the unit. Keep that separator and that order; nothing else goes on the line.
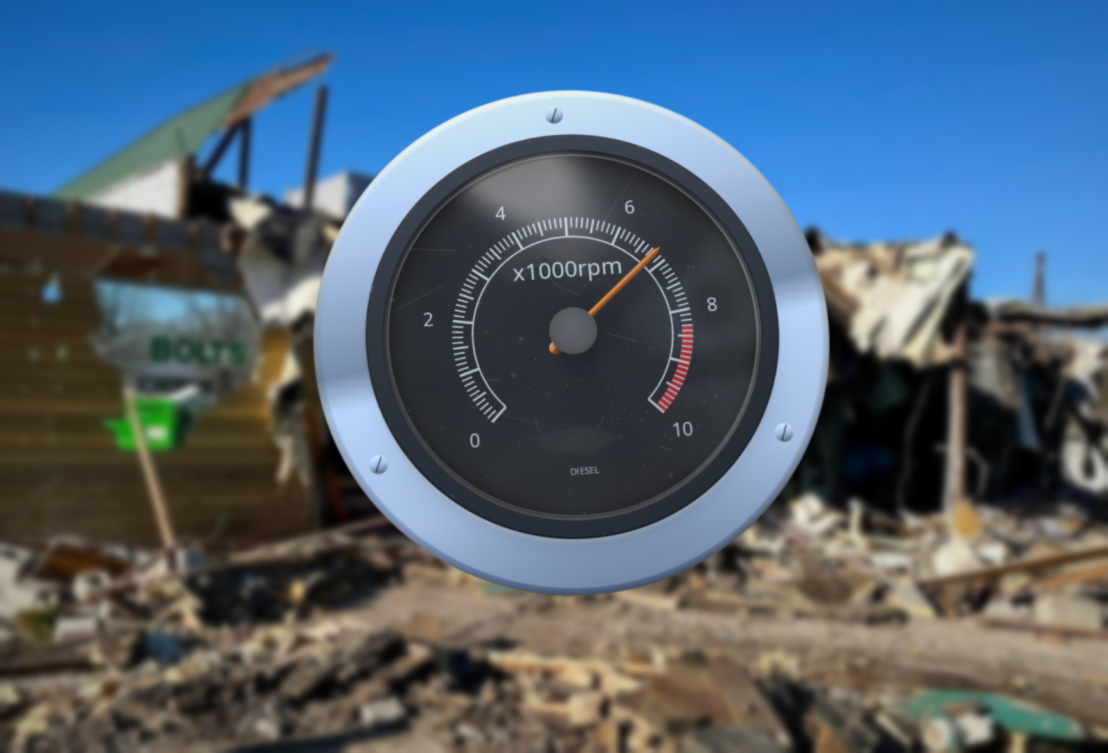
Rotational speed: 6800; rpm
